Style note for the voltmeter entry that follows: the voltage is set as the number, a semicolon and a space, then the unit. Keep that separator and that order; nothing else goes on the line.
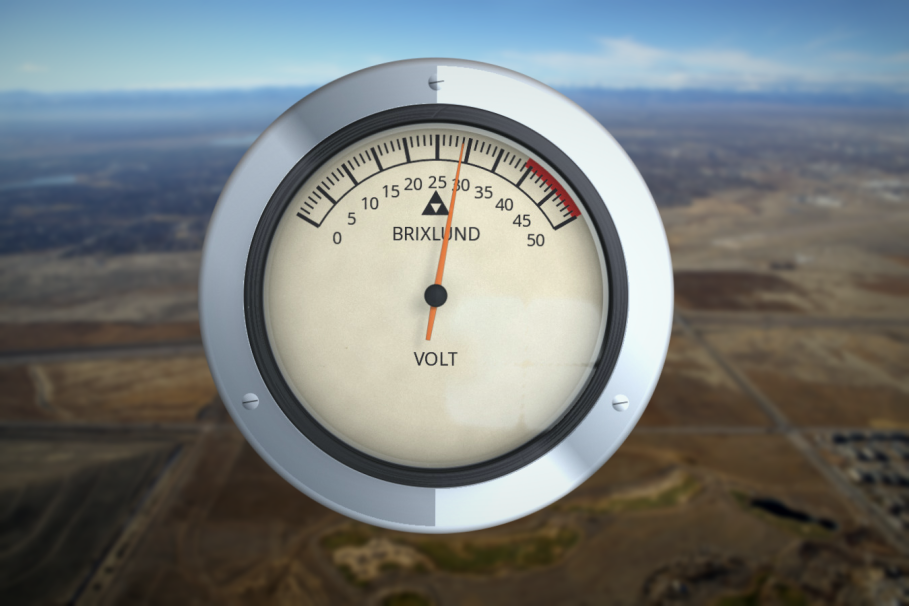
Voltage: 29; V
